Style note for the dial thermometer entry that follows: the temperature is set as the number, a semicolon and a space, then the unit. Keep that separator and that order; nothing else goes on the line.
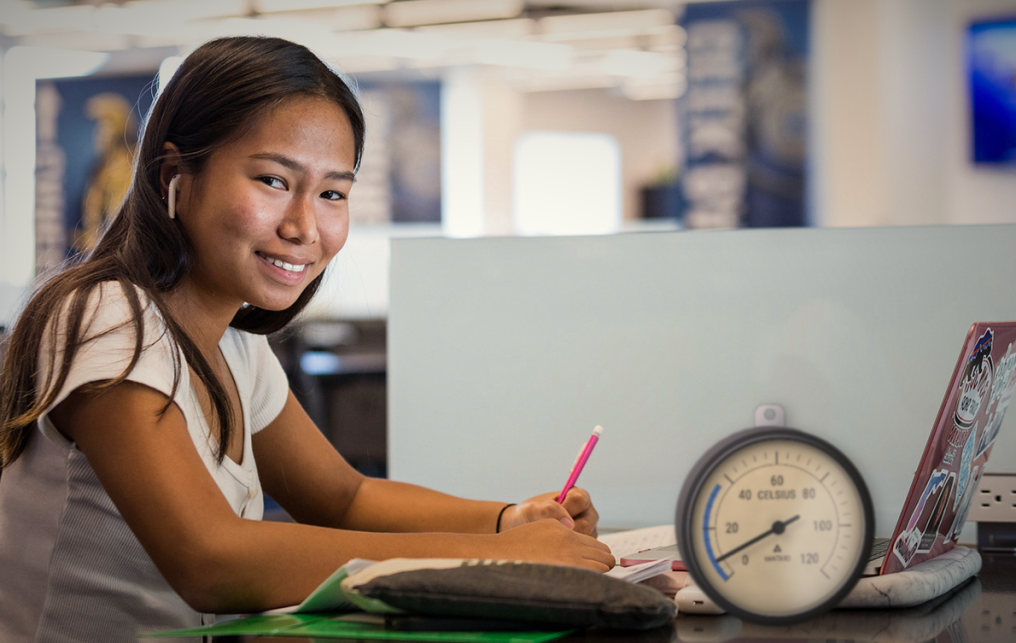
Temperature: 8; °C
